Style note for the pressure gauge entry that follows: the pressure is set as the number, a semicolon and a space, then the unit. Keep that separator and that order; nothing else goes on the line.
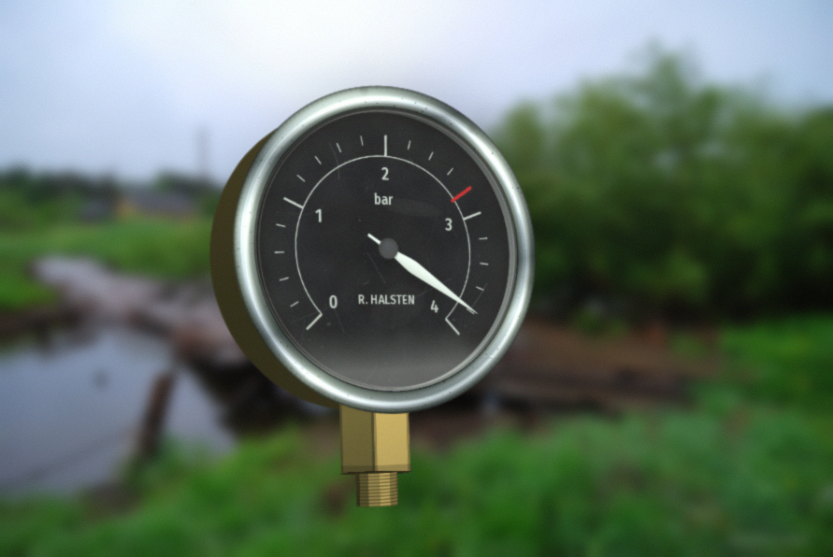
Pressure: 3.8; bar
